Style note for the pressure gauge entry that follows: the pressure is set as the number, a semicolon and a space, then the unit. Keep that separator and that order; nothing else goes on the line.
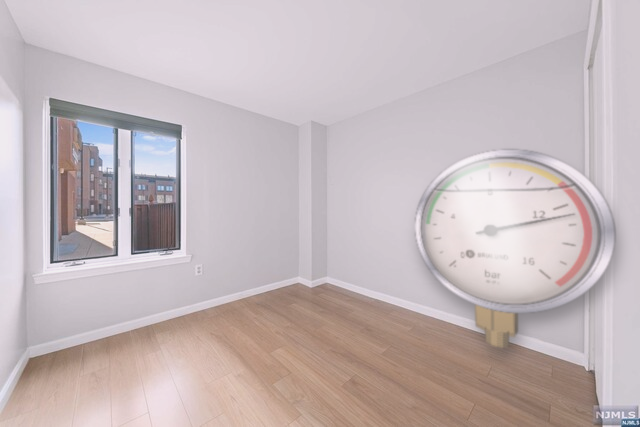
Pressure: 12.5; bar
